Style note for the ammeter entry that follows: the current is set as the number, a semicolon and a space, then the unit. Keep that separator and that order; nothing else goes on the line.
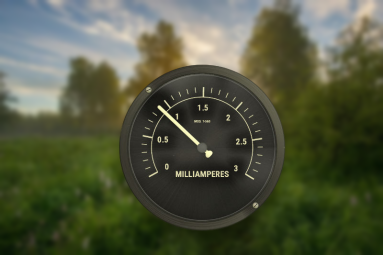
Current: 0.9; mA
